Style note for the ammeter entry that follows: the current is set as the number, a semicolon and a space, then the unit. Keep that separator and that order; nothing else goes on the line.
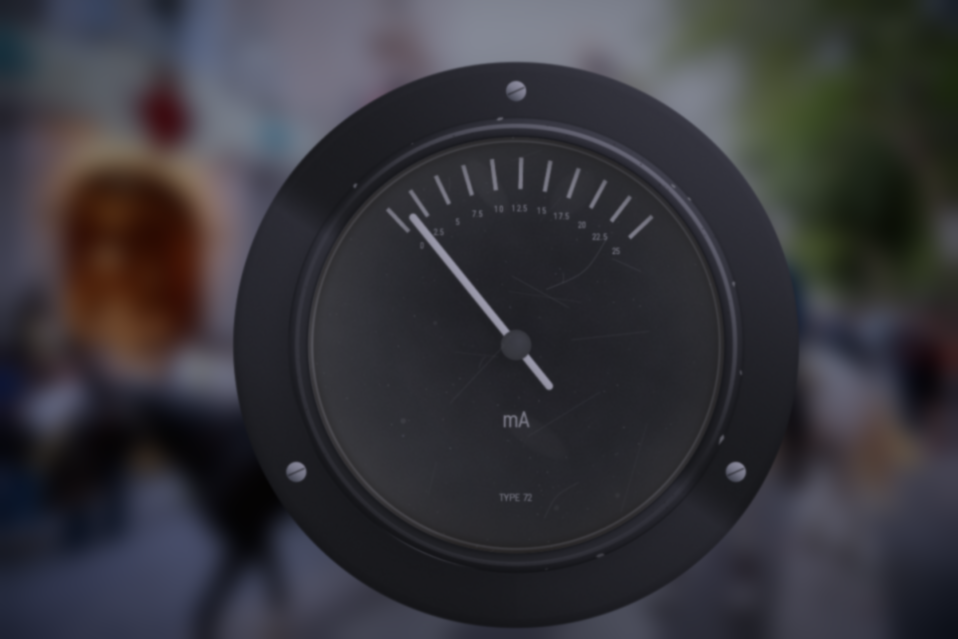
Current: 1.25; mA
